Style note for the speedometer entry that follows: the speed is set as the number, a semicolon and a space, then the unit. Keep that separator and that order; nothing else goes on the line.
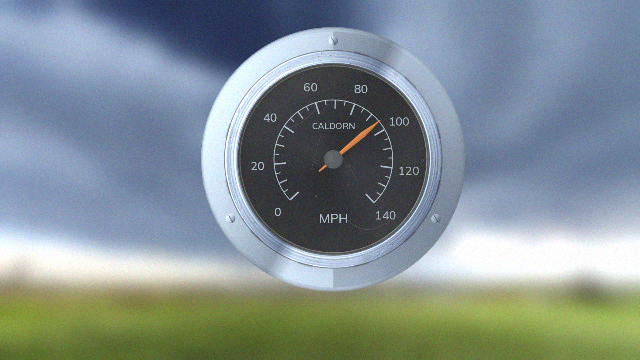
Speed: 95; mph
